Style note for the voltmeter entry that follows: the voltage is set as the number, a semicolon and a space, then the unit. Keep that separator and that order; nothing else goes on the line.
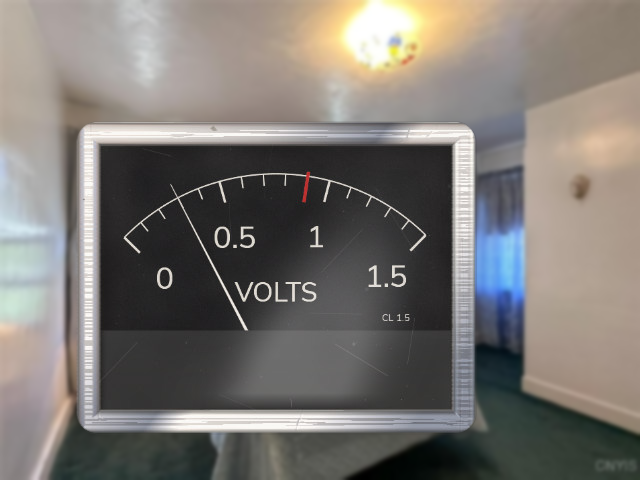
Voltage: 0.3; V
